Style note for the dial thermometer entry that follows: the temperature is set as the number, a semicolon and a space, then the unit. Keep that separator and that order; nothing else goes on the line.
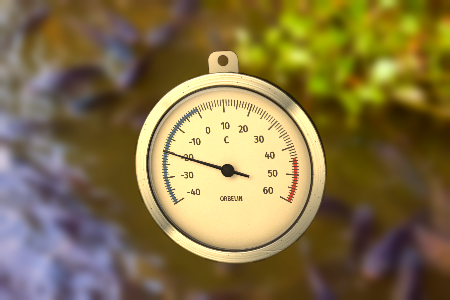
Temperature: -20; °C
